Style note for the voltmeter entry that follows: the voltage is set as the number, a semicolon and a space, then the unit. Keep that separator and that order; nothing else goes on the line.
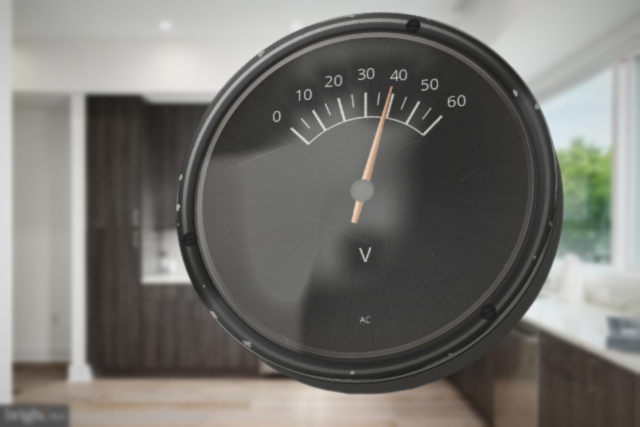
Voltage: 40; V
